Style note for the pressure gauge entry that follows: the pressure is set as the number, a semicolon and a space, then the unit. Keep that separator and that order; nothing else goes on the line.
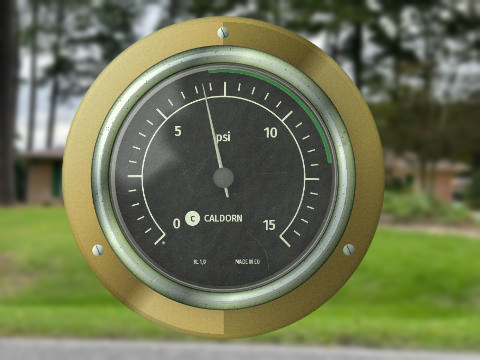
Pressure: 6.75; psi
